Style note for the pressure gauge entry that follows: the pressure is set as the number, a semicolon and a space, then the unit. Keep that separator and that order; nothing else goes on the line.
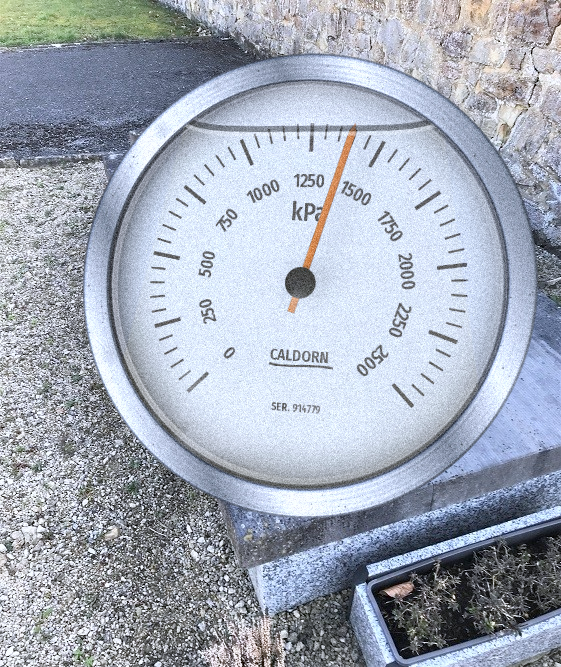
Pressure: 1400; kPa
